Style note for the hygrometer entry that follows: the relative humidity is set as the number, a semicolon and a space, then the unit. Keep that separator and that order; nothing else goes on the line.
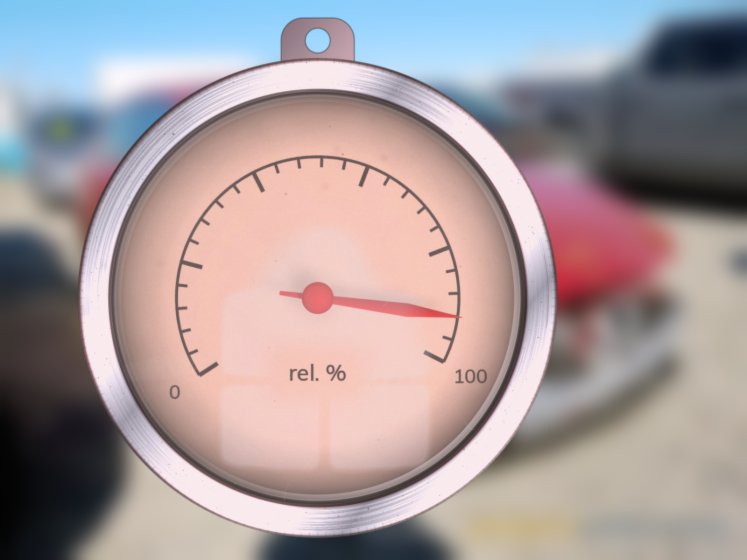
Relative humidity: 92; %
